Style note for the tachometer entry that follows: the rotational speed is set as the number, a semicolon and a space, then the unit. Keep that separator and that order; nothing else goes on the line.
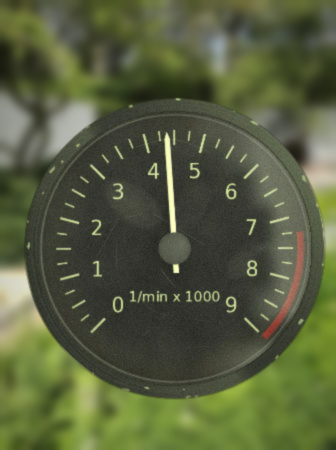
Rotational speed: 4375; rpm
